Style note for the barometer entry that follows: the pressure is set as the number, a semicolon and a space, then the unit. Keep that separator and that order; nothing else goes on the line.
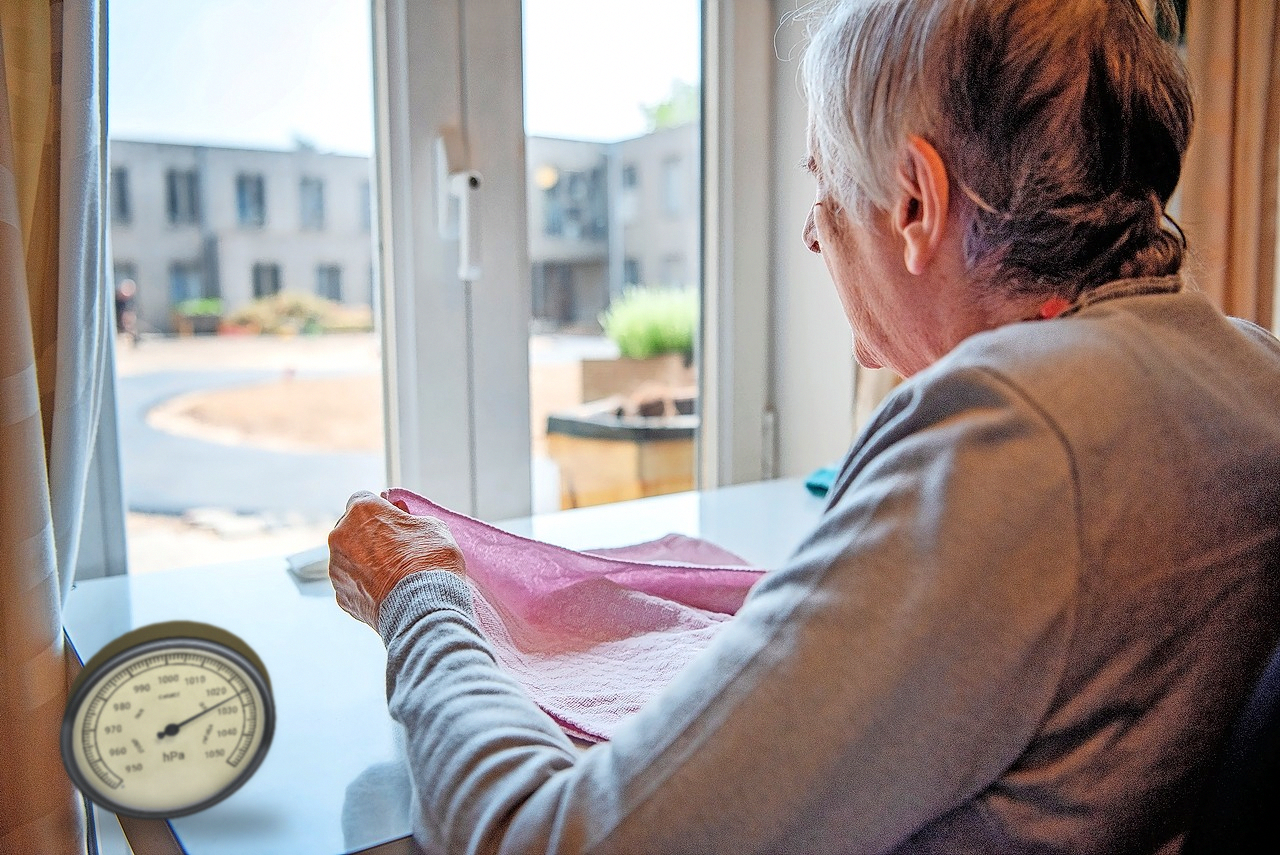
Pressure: 1025; hPa
